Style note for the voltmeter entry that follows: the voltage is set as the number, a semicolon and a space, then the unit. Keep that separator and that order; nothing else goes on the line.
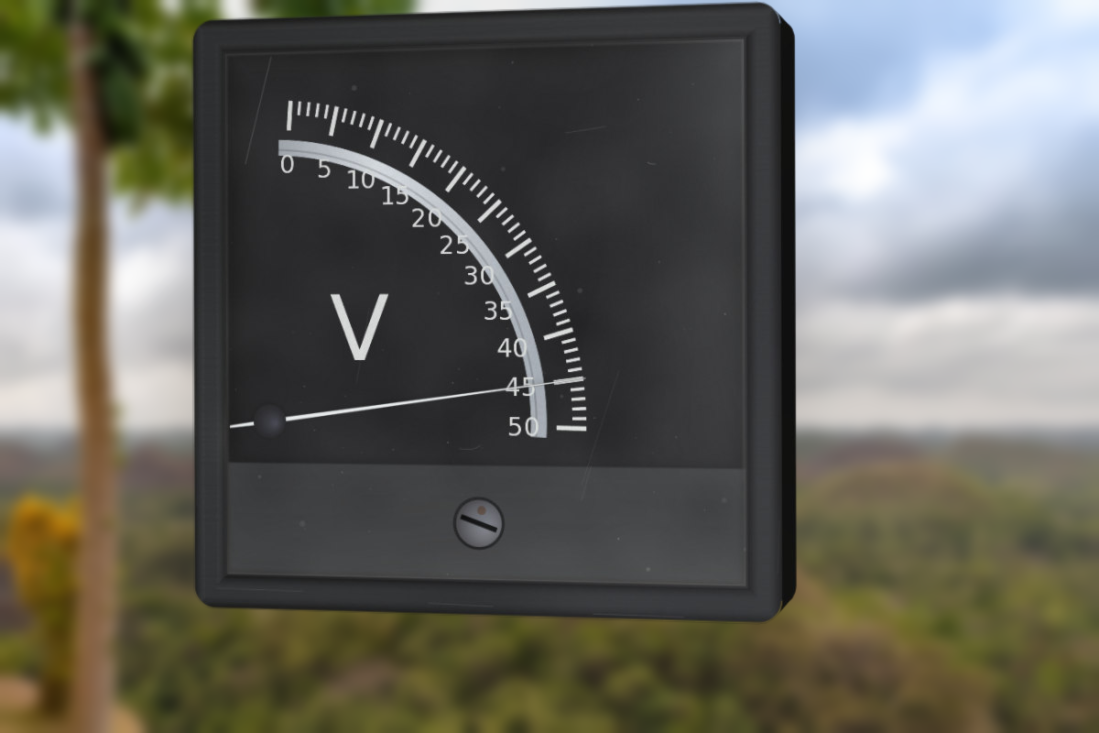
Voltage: 45; V
